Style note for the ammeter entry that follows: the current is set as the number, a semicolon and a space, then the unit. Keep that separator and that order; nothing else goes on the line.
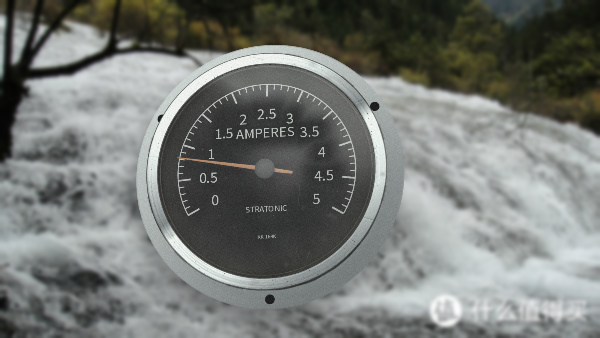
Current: 0.8; A
